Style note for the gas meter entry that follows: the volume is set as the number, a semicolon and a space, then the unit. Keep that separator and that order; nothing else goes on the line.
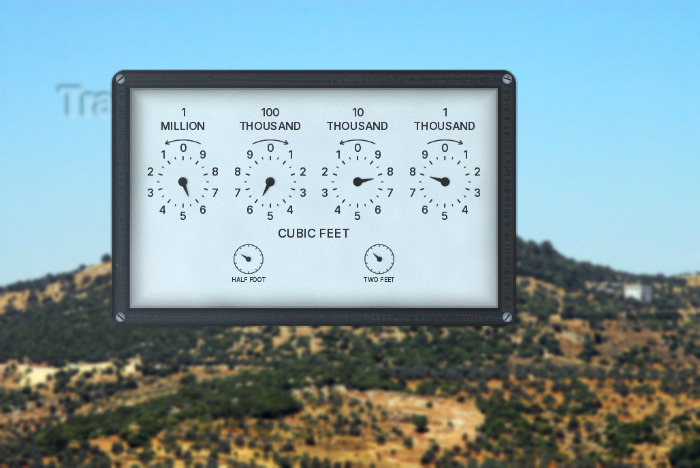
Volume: 557800; ft³
